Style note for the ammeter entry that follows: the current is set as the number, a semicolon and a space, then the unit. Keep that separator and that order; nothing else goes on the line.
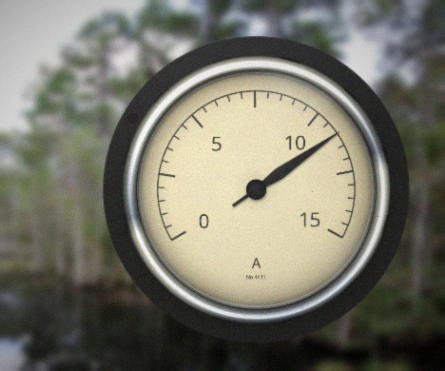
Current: 11; A
